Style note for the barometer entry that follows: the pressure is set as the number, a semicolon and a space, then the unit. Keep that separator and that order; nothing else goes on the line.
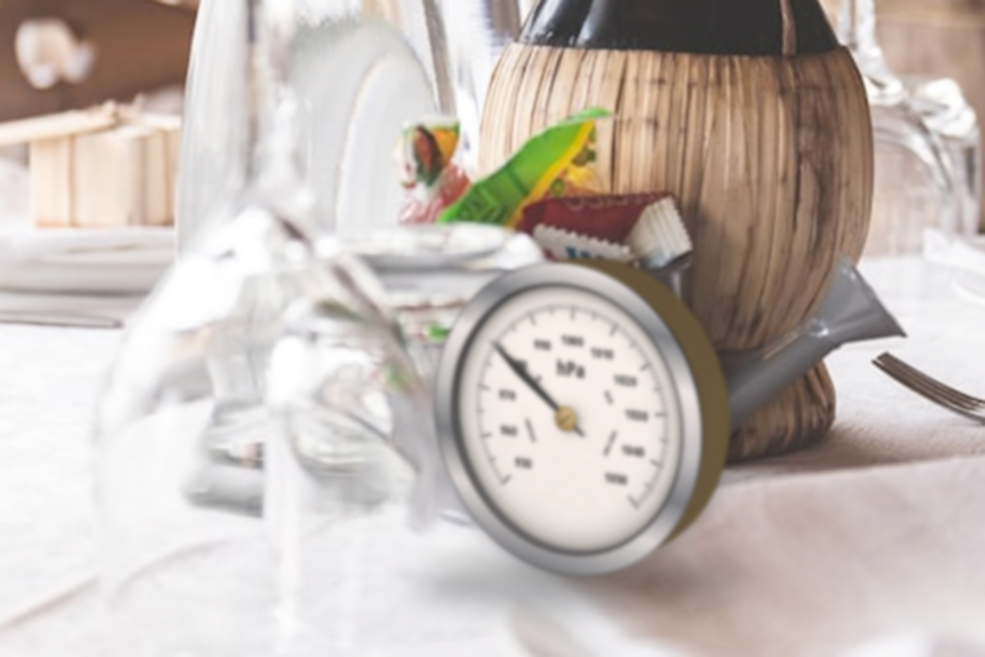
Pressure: 980; hPa
